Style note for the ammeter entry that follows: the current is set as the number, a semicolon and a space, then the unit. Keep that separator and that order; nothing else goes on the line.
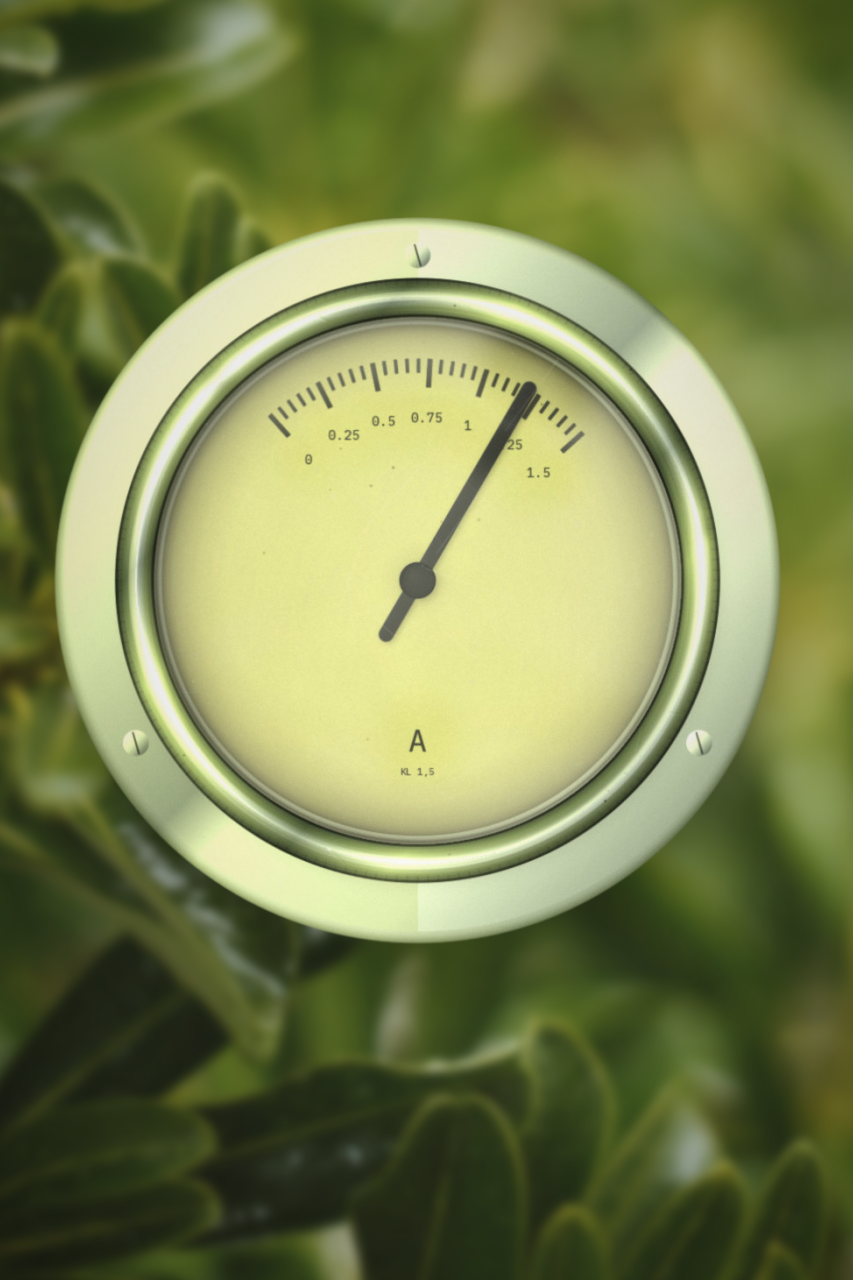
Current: 1.2; A
